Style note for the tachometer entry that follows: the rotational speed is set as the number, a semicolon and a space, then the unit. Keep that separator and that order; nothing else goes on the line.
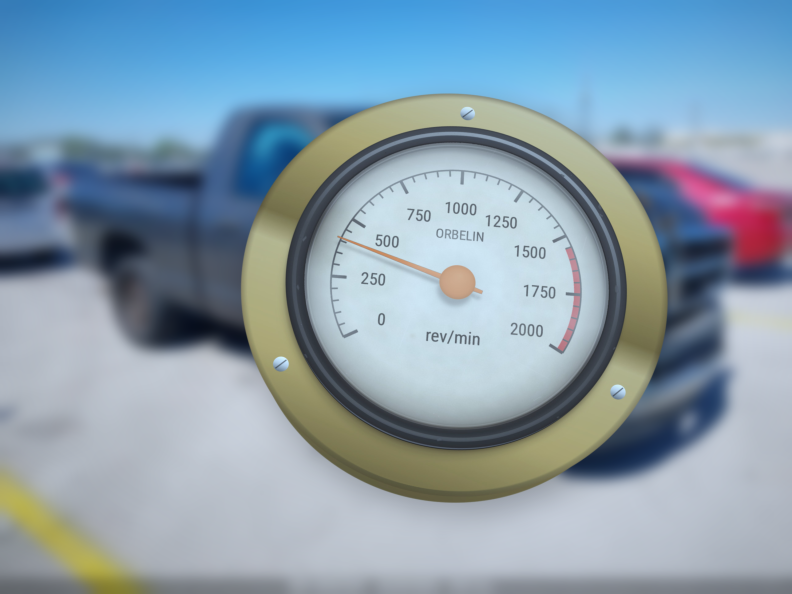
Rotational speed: 400; rpm
